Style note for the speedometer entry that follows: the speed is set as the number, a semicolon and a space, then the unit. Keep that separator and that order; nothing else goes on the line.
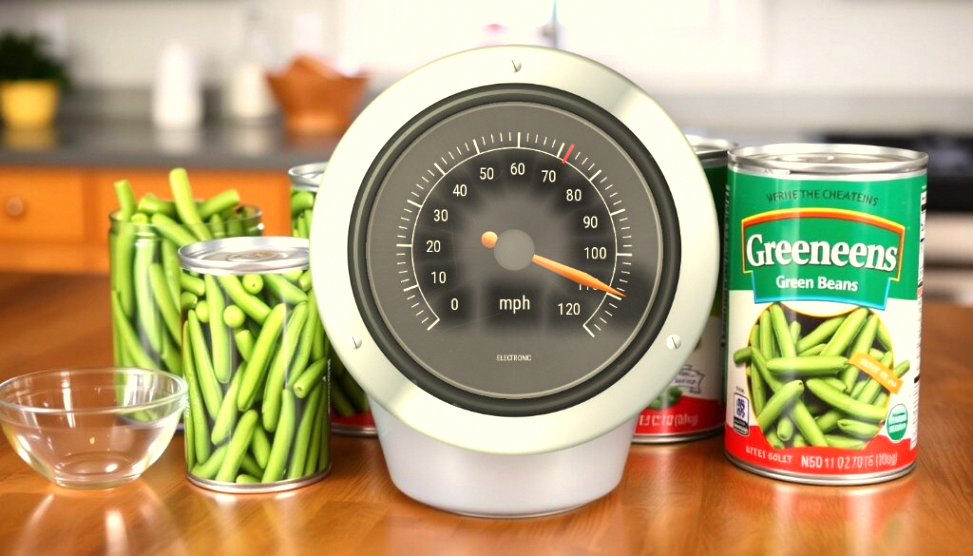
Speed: 109; mph
